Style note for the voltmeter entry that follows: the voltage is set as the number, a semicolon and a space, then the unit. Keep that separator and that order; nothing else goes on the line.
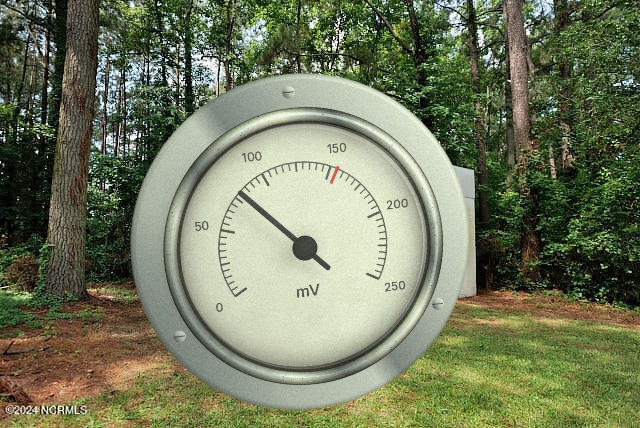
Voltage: 80; mV
